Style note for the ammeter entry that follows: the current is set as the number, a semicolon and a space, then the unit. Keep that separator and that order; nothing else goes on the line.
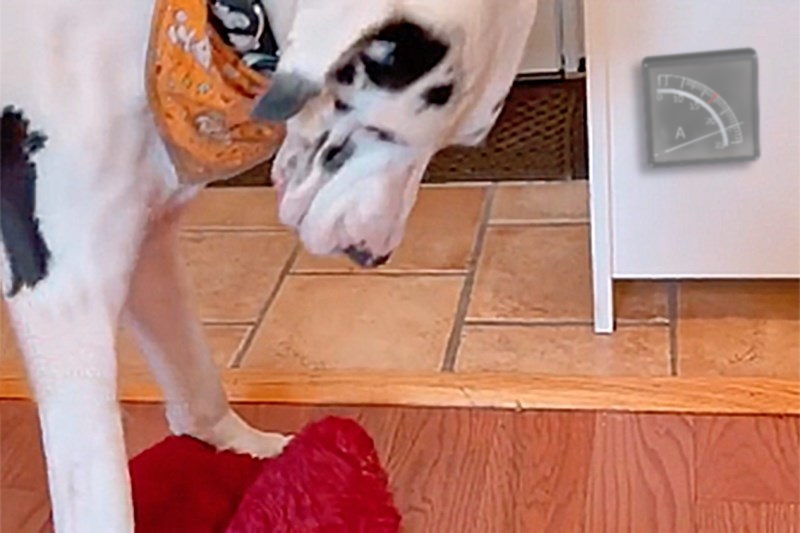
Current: 22.5; A
